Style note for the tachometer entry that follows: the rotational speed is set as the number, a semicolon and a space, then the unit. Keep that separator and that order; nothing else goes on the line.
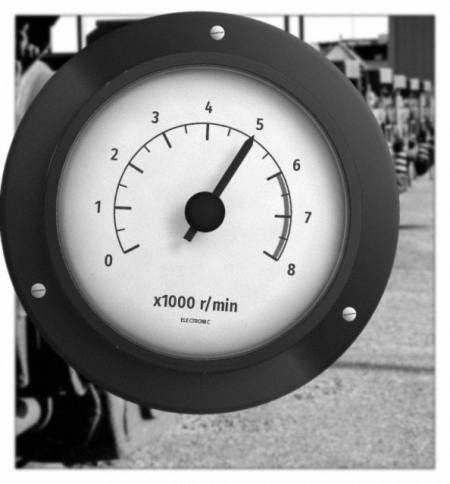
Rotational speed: 5000; rpm
